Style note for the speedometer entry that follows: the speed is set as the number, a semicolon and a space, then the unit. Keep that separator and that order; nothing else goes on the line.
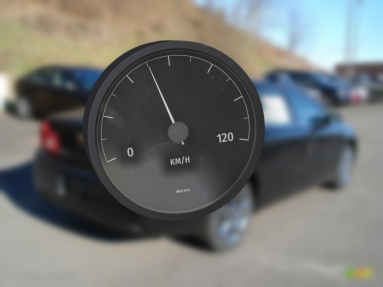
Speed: 50; km/h
